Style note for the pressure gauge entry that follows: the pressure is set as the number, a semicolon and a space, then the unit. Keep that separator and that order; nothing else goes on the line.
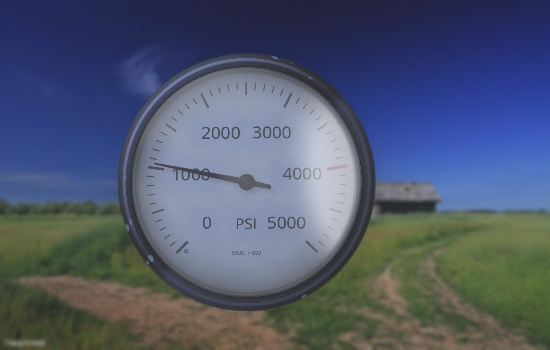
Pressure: 1050; psi
